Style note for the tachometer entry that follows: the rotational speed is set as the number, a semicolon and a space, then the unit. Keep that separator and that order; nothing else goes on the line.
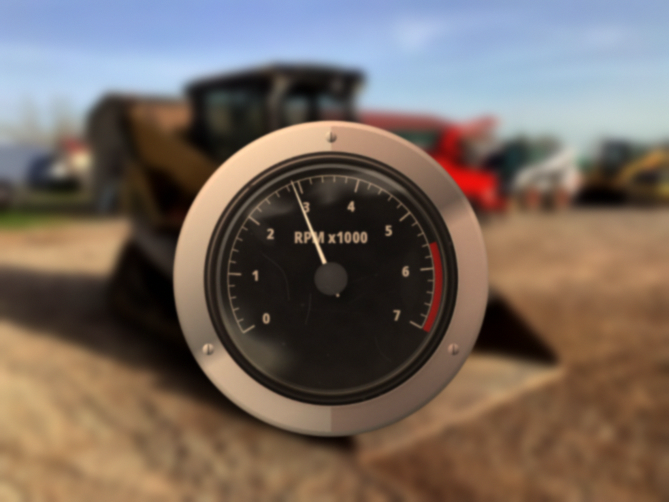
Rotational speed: 2900; rpm
